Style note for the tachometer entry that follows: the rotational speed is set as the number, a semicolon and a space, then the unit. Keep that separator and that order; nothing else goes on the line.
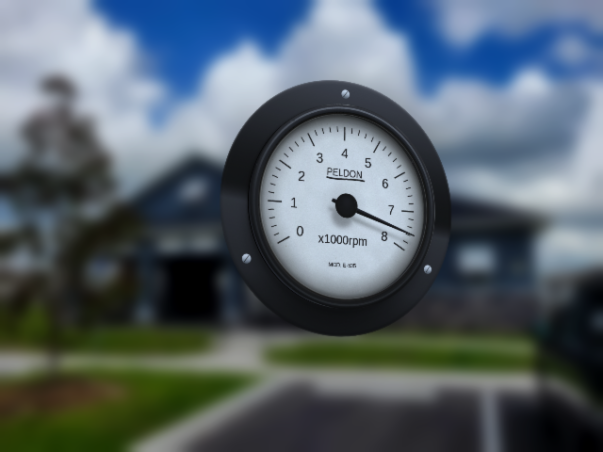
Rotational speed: 7600; rpm
